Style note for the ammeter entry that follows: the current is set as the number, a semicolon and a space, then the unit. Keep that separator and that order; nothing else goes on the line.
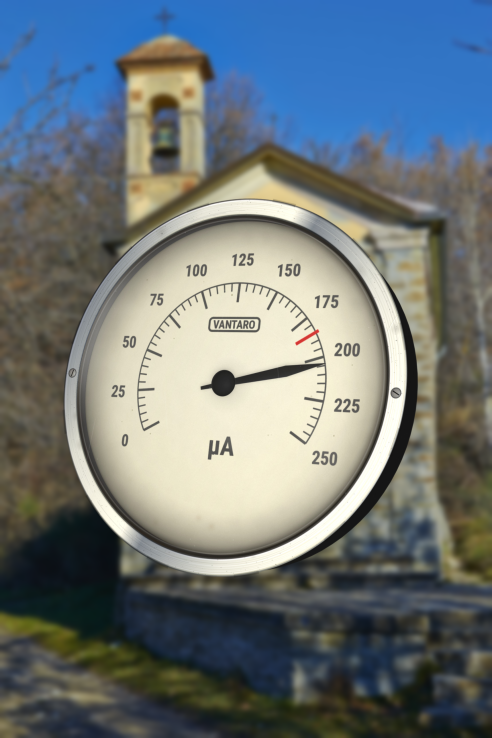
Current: 205; µA
